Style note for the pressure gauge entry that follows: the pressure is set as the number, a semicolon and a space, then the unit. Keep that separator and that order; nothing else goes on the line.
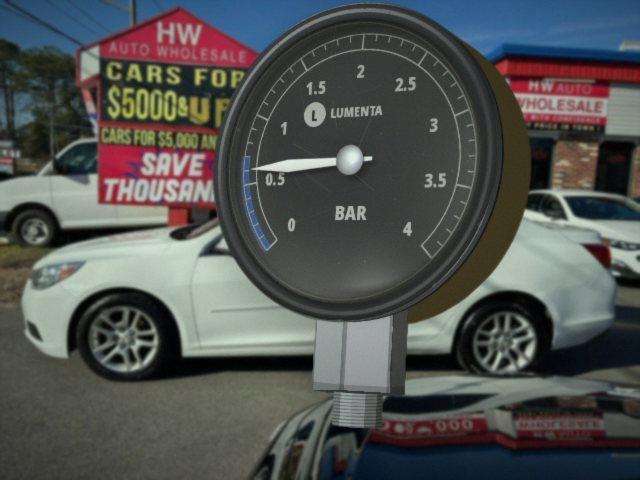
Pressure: 0.6; bar
